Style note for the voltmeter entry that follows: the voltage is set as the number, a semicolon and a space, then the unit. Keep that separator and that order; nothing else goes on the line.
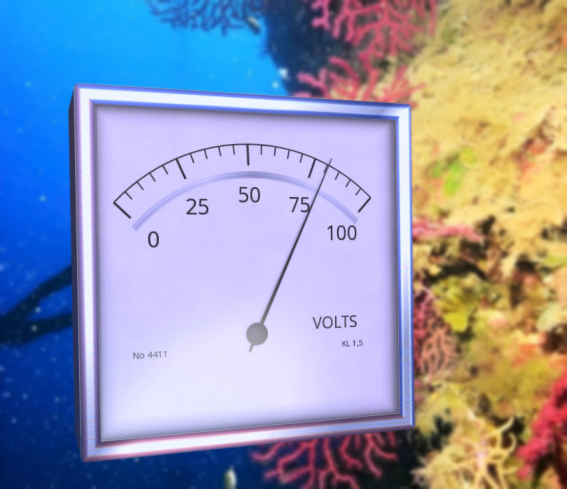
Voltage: 80; V
